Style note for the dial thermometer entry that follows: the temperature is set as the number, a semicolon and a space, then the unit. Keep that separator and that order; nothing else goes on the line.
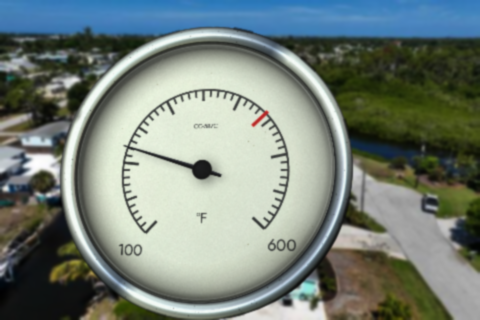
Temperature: 220; °F
